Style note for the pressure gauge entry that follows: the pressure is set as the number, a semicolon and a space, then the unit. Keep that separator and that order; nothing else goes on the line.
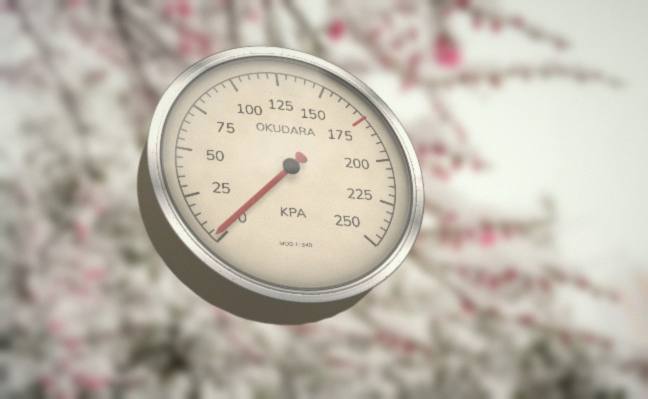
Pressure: 2.5; kPa
